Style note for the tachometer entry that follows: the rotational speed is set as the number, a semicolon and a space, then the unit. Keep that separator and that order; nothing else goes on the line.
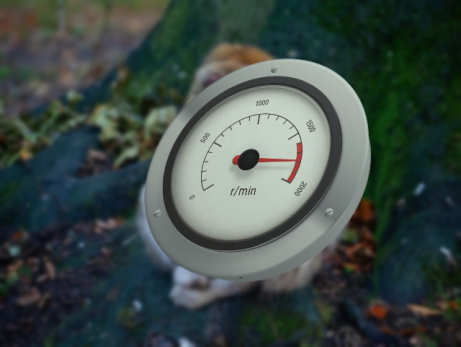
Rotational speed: 1800; rpm
